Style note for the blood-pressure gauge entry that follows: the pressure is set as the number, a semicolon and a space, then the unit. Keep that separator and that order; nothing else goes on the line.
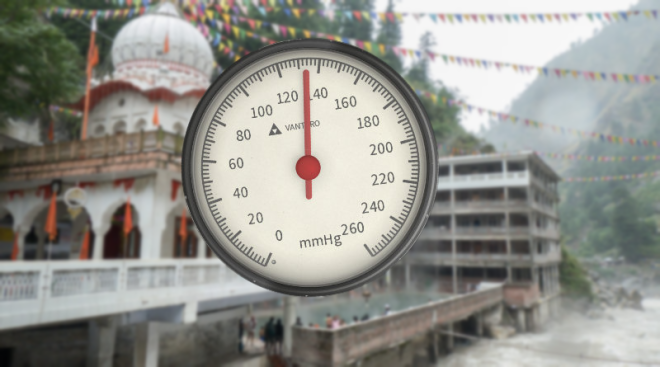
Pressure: 134; mmHg
